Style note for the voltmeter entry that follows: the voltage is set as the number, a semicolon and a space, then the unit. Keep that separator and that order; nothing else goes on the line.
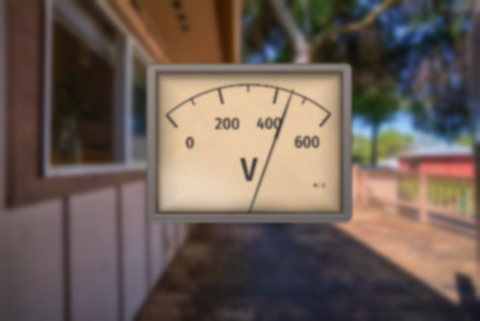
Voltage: 450; V
